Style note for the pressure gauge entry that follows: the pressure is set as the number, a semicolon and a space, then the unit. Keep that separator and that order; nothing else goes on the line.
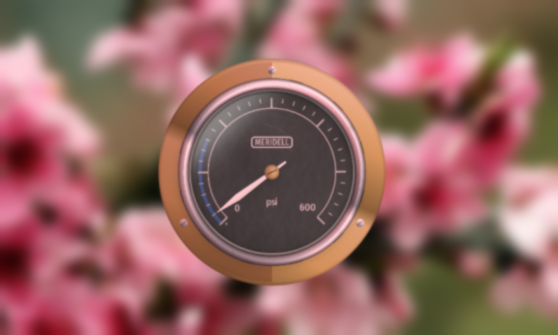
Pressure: 20; psi
